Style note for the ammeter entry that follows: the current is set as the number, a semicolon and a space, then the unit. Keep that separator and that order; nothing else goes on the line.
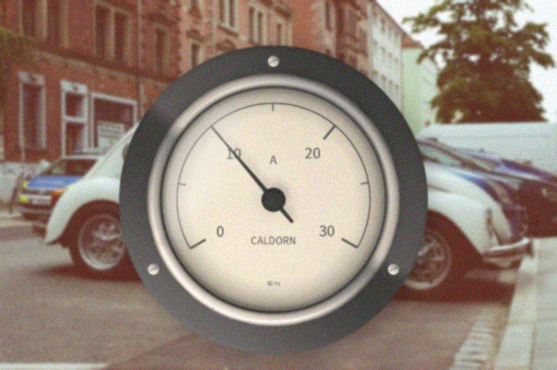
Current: 10; A
